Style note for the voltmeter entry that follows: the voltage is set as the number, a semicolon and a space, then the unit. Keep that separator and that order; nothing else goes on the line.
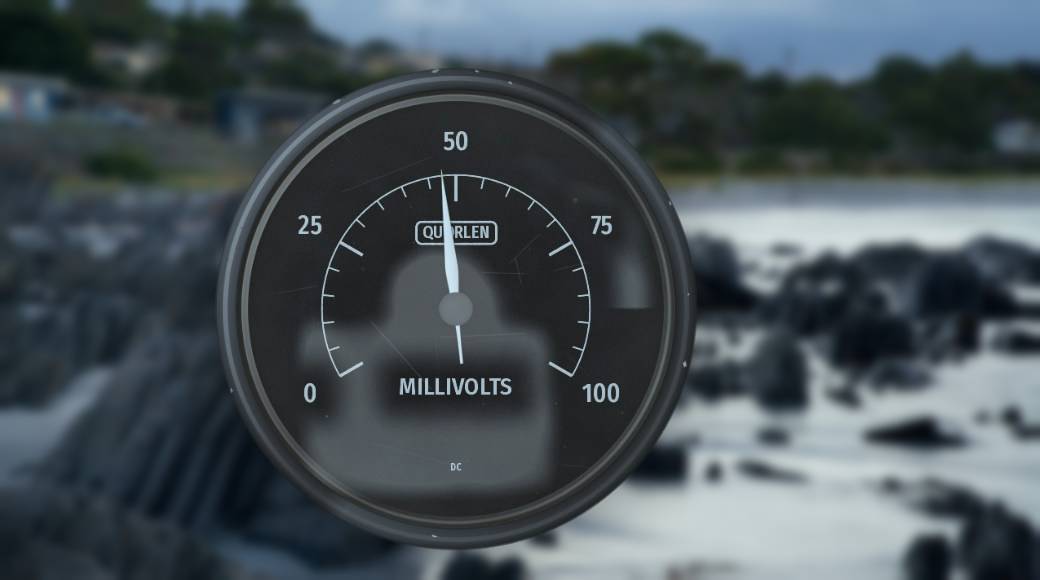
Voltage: 47.5; mV
